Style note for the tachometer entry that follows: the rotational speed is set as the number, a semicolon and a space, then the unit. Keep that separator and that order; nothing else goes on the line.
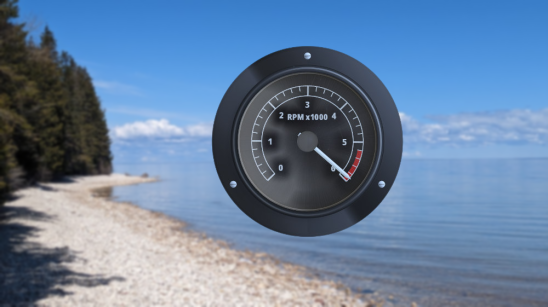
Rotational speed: 5900; rpm
